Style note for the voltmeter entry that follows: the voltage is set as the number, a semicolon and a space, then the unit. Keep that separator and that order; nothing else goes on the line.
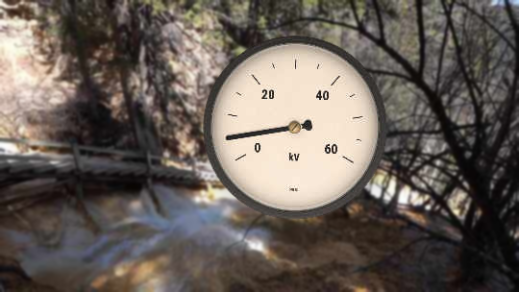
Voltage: 5; kV
